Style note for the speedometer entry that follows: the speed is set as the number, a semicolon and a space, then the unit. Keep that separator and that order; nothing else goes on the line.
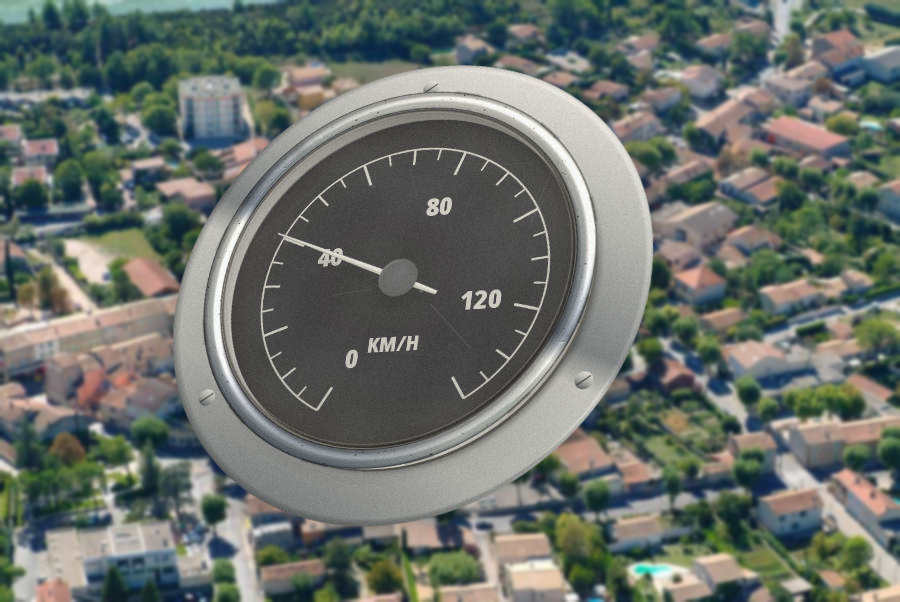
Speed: 40; km/h
